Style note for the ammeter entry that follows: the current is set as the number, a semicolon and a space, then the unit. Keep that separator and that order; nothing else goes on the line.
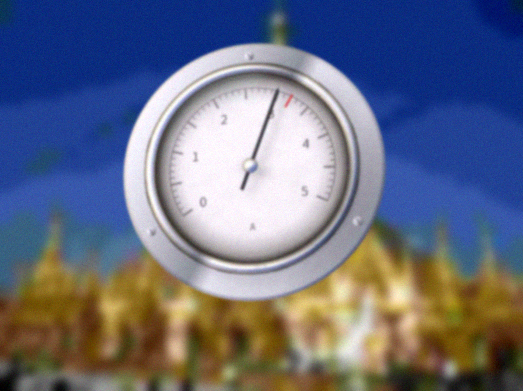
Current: 3; A
